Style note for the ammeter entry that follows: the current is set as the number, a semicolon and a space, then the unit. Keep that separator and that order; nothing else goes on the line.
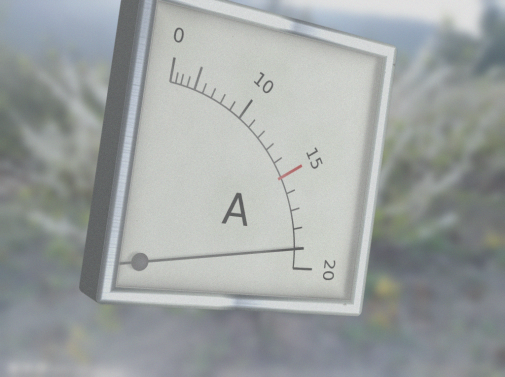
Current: 19; A
